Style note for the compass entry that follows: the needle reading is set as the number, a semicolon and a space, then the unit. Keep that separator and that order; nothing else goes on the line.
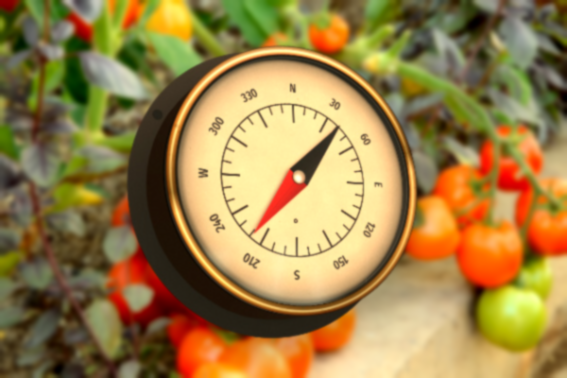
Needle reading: 220; °
